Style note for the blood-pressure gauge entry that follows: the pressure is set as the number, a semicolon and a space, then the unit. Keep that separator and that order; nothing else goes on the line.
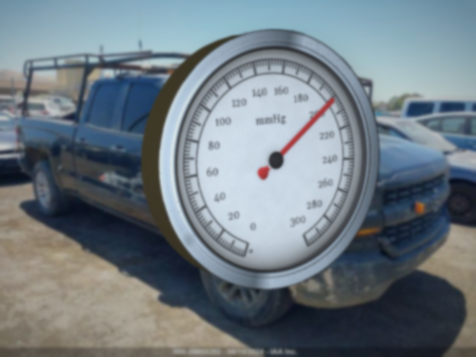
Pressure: 200; mmHg
